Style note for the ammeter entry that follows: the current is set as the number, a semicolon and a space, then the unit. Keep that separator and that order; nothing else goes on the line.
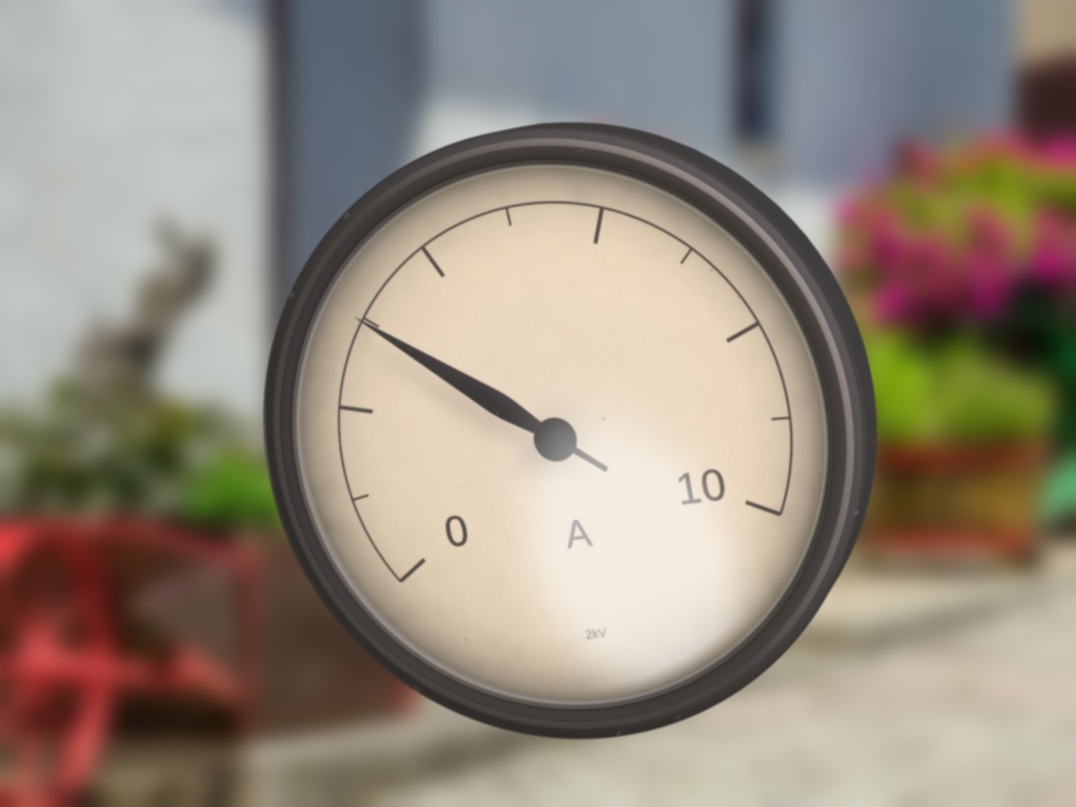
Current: 3; A
